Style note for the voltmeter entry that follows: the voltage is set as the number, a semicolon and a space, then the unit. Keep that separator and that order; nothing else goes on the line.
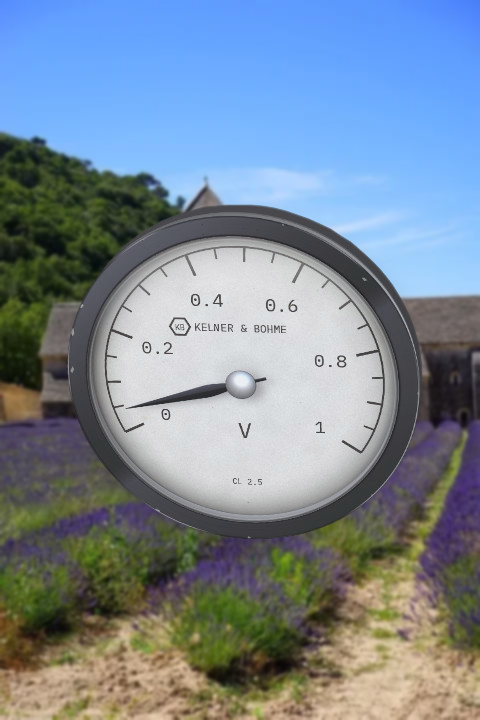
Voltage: 0.05; V
